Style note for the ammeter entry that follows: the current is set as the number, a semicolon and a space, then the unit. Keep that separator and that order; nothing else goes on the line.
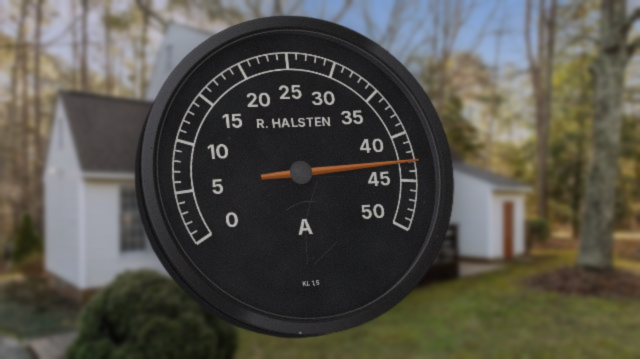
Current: 43; A
